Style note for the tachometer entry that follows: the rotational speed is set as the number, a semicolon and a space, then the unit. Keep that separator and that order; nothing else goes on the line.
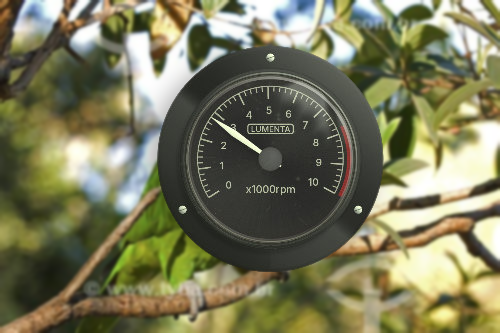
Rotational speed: 2800; rpm
